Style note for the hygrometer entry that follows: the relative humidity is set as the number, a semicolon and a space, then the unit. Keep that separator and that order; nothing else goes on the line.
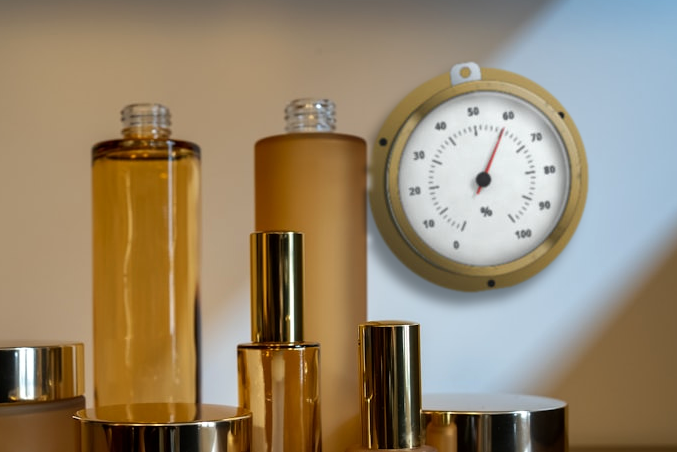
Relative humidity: 60; %
